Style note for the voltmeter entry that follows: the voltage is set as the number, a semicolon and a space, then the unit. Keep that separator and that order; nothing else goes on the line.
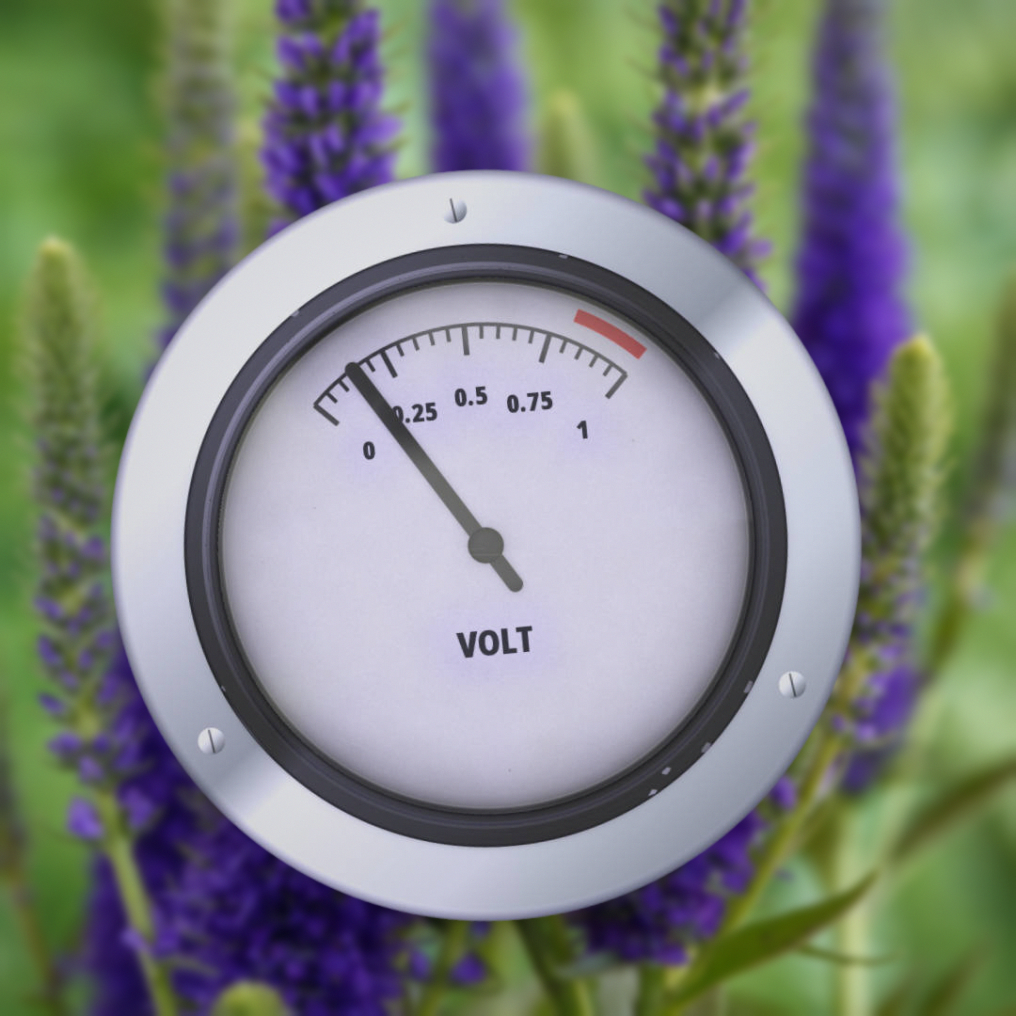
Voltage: 0.15; V
